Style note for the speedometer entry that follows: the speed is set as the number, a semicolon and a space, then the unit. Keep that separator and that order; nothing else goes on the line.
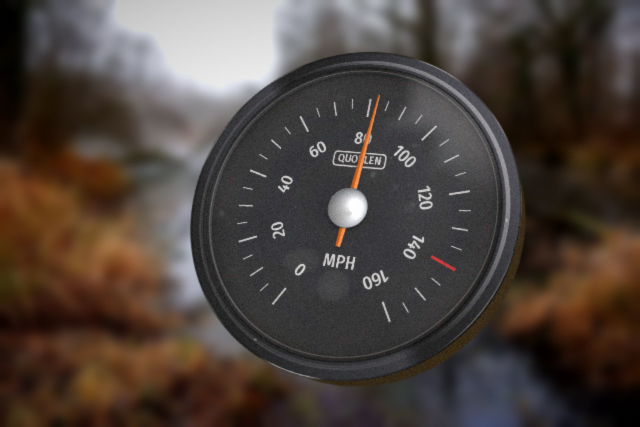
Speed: 82.5; mph
